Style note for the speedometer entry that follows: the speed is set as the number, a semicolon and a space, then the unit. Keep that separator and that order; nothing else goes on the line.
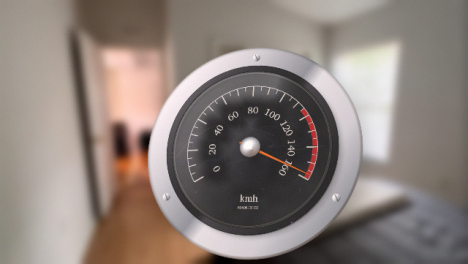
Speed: 157.5; km/h
